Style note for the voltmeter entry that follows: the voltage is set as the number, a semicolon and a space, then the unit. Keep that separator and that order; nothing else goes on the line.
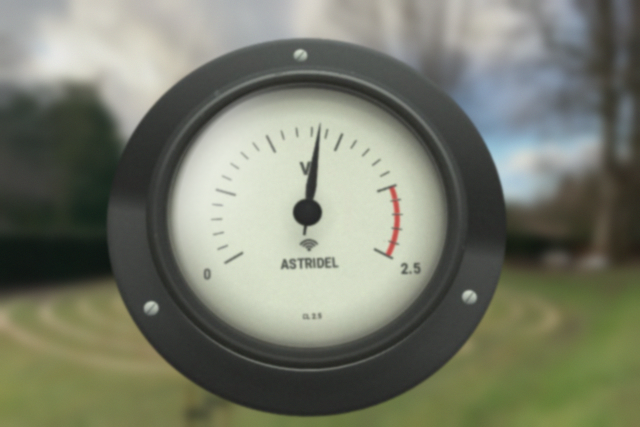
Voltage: 1.35; V
